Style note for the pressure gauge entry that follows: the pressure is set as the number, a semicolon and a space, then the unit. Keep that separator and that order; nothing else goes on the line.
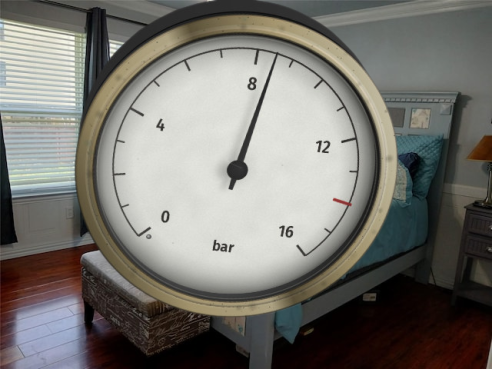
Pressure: 8.5; bar
